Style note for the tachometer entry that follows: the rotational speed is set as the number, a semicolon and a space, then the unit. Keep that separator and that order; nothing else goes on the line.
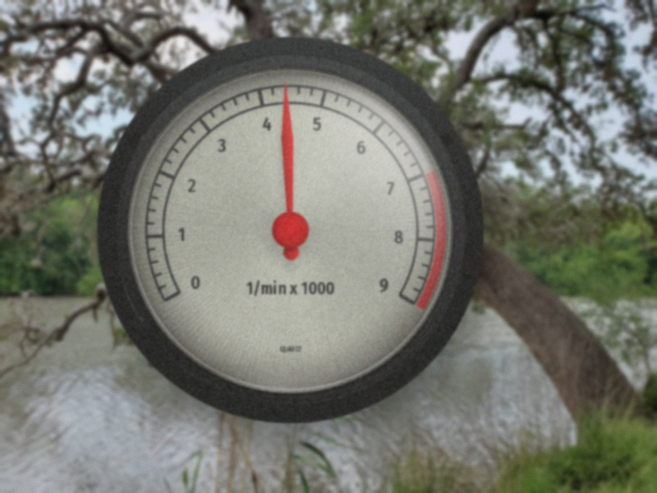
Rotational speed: 4400; rpm
